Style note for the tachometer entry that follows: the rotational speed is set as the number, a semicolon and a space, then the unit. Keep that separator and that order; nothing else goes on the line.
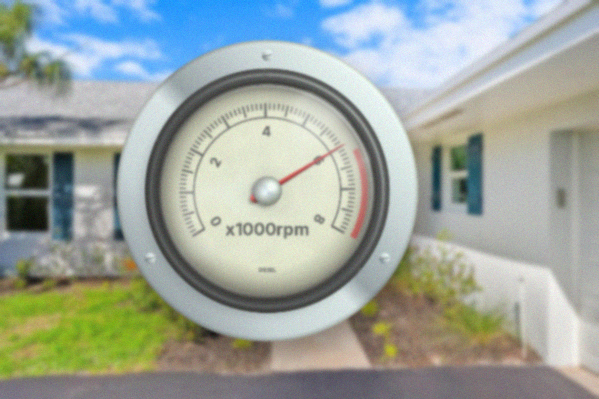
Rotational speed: 6000; rpm
